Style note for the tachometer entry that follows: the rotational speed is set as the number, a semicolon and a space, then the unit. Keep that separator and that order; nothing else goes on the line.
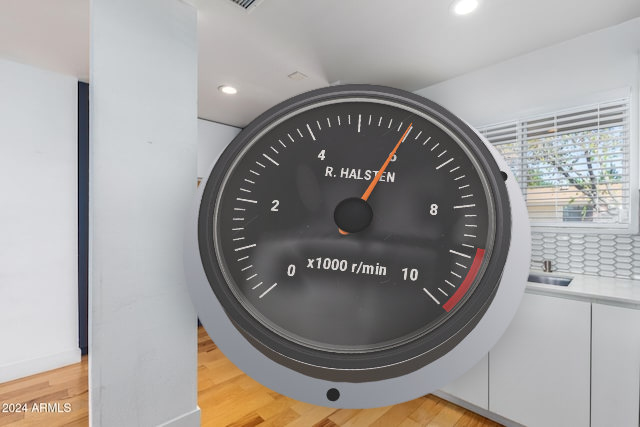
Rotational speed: 6000; rpm
